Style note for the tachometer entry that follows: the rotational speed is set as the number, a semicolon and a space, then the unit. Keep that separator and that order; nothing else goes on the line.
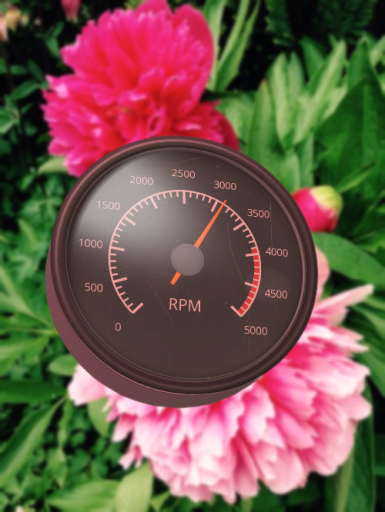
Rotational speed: 3100; rpm
